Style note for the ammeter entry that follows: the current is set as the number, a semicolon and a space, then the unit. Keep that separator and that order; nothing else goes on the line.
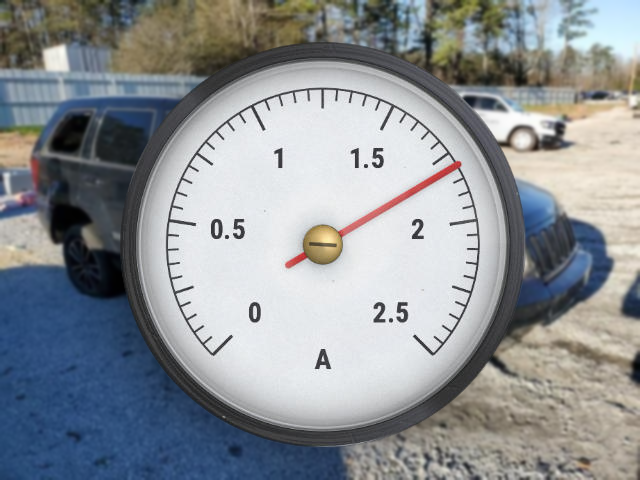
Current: 1.8; A
